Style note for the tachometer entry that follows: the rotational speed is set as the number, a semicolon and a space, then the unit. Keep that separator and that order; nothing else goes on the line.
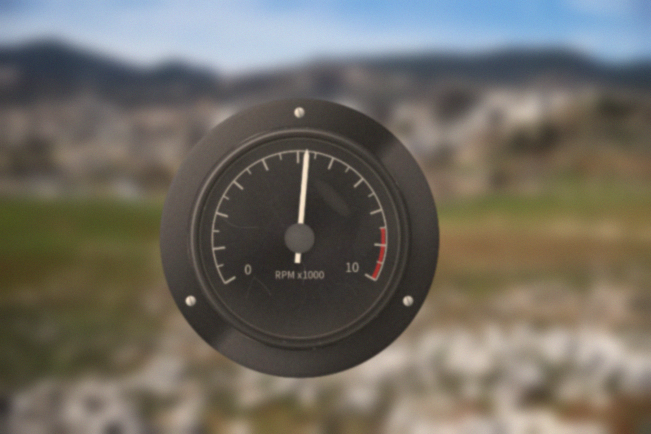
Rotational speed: 5250; rpm
